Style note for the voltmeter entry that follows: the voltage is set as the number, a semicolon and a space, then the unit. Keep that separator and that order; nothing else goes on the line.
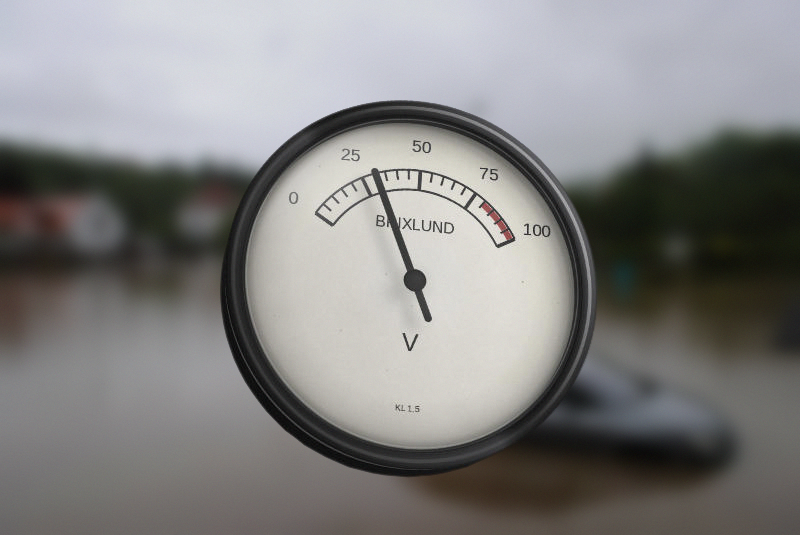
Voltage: 30; V
